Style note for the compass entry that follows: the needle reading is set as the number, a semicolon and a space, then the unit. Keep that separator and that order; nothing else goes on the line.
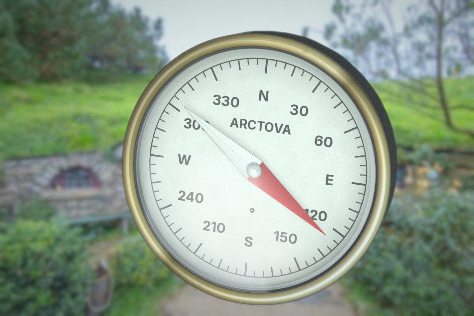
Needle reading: 125; °
